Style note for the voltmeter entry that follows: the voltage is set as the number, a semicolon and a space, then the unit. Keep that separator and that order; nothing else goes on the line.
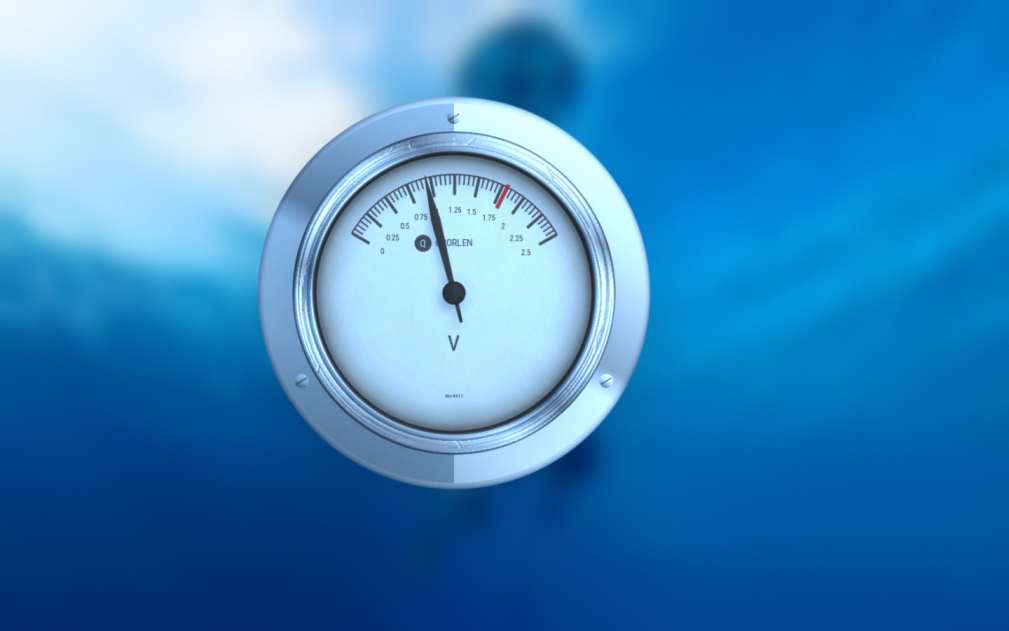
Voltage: 0.95; V
